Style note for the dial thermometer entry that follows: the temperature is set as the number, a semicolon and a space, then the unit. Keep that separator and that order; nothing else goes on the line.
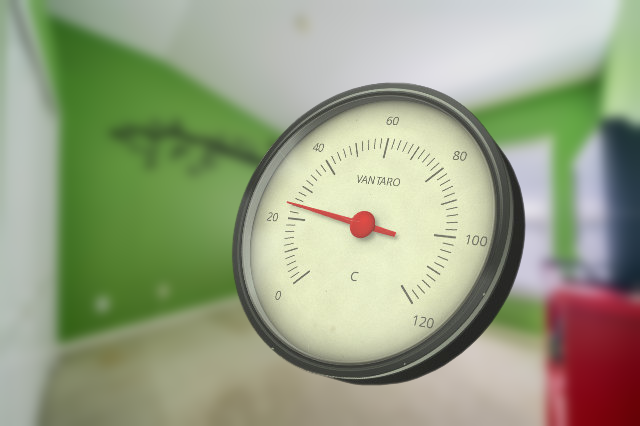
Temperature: 24; °C
